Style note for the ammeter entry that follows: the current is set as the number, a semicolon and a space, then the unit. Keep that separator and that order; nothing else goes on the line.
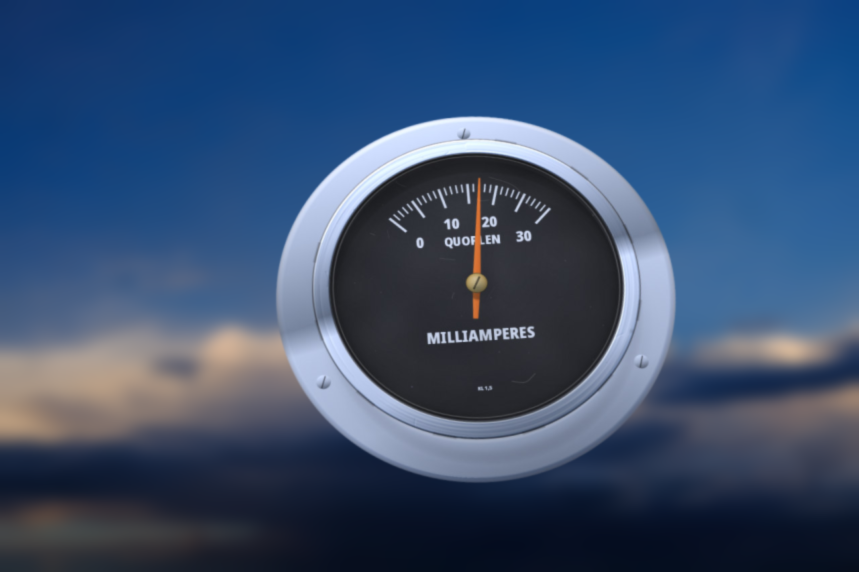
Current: 17; mA
